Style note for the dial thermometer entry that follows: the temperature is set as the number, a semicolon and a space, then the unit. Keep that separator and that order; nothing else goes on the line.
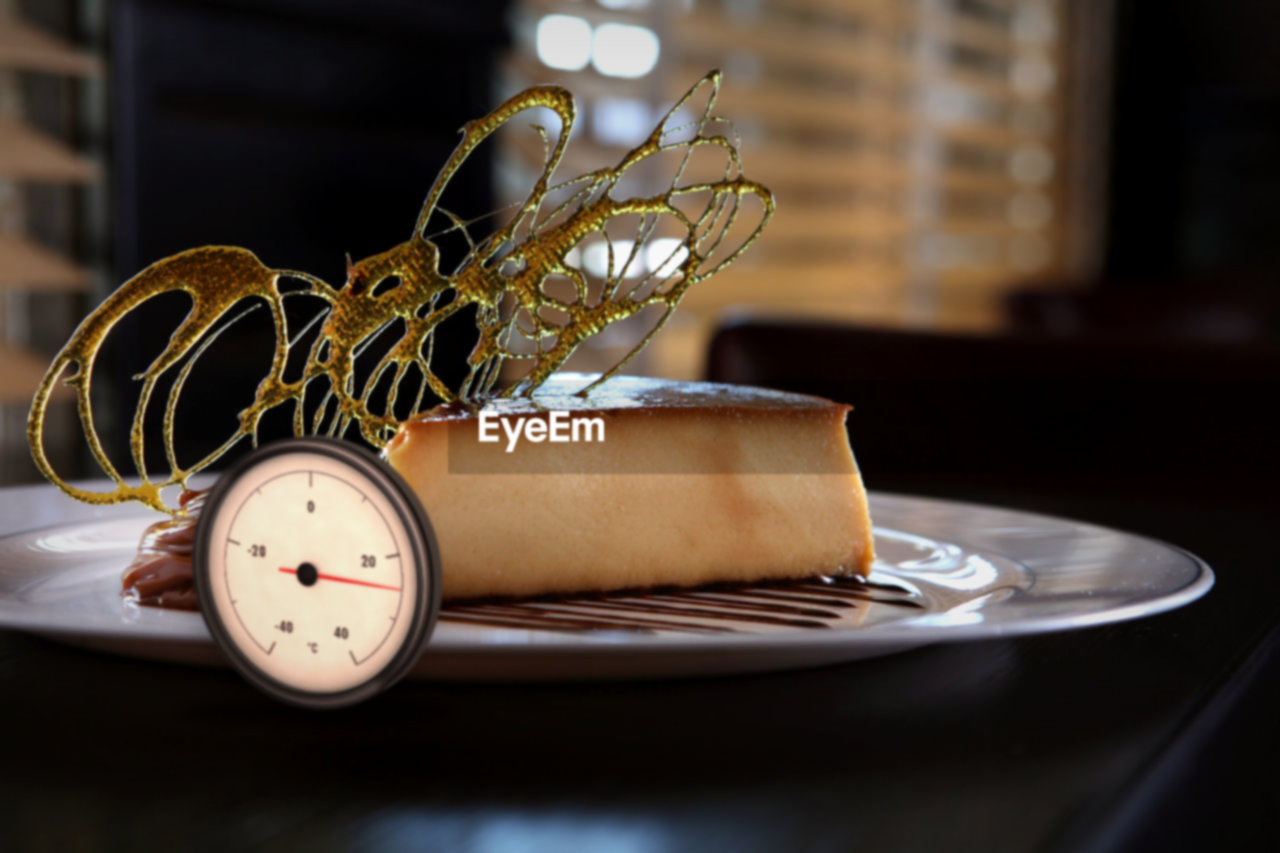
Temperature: 25; °C
